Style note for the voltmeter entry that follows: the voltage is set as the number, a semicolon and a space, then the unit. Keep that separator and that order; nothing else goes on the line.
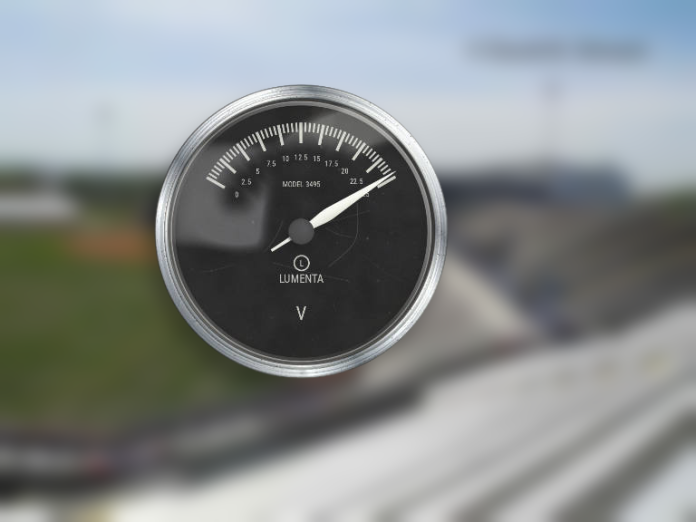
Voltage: 24.5; V
